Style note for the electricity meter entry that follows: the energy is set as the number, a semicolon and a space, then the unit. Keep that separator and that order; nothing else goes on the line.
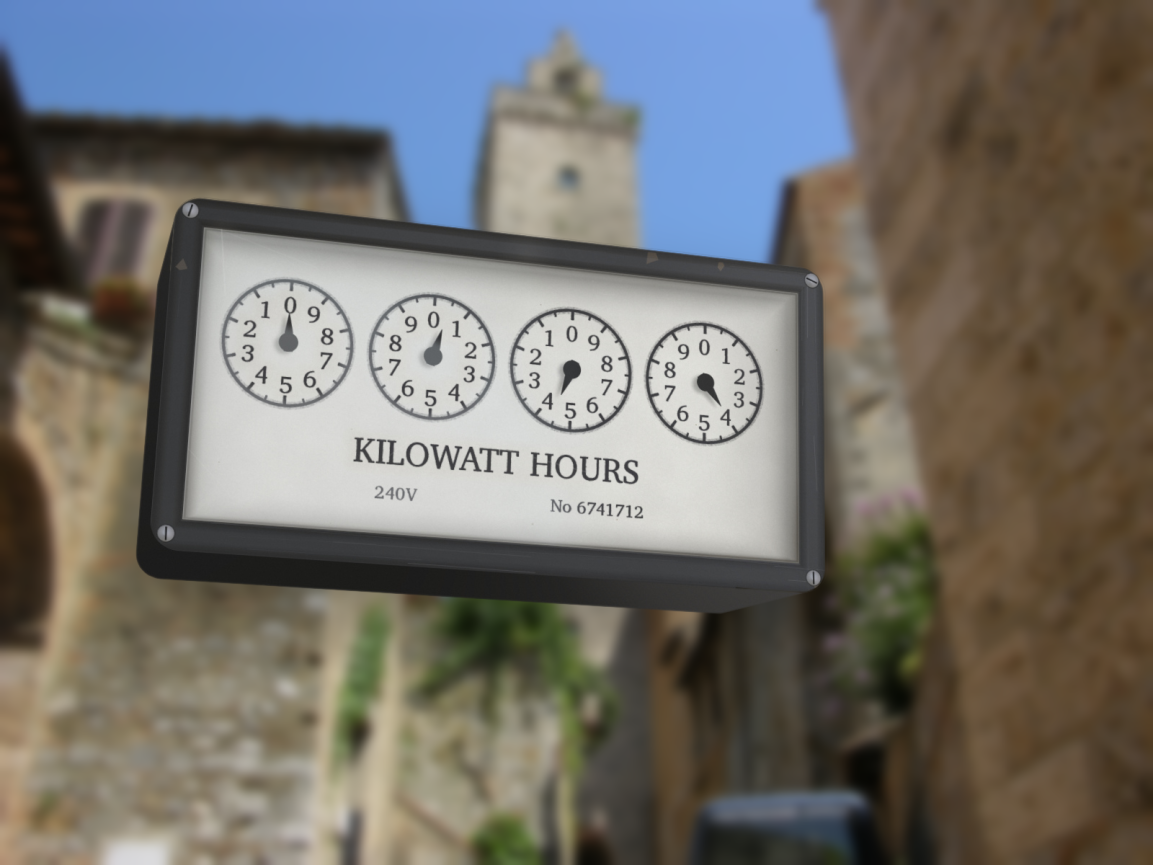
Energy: 44; kWh
